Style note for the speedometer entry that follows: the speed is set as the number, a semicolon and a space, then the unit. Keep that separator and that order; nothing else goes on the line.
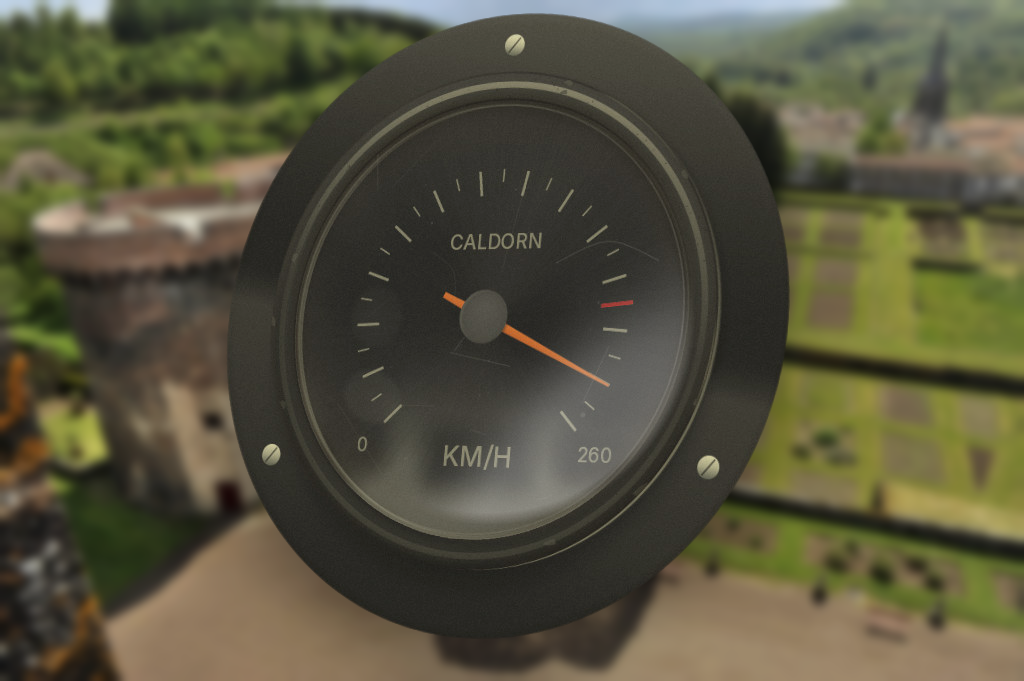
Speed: 240; km/h
